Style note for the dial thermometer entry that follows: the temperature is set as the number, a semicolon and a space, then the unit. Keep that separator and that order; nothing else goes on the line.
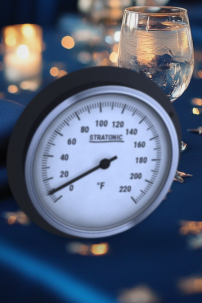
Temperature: 10; °F
